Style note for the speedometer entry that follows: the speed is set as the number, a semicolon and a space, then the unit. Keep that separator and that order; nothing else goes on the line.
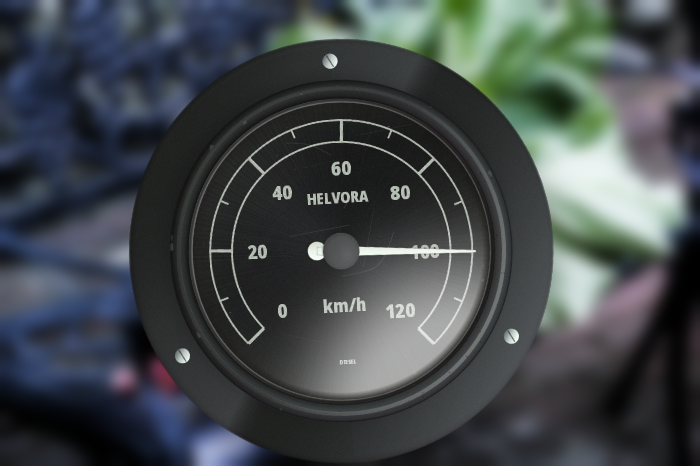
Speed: 100; km/h
